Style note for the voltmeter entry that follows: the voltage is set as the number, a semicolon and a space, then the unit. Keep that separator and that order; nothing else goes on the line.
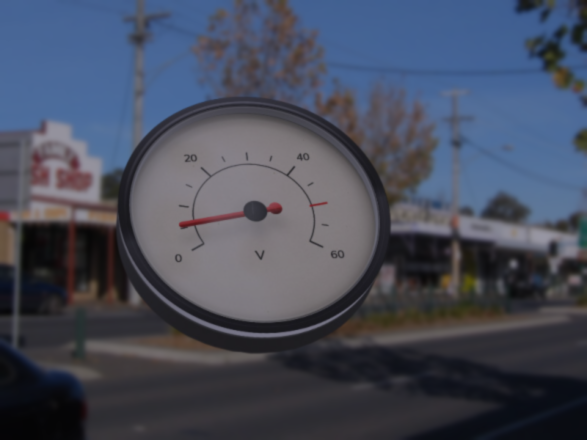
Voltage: 5; V
